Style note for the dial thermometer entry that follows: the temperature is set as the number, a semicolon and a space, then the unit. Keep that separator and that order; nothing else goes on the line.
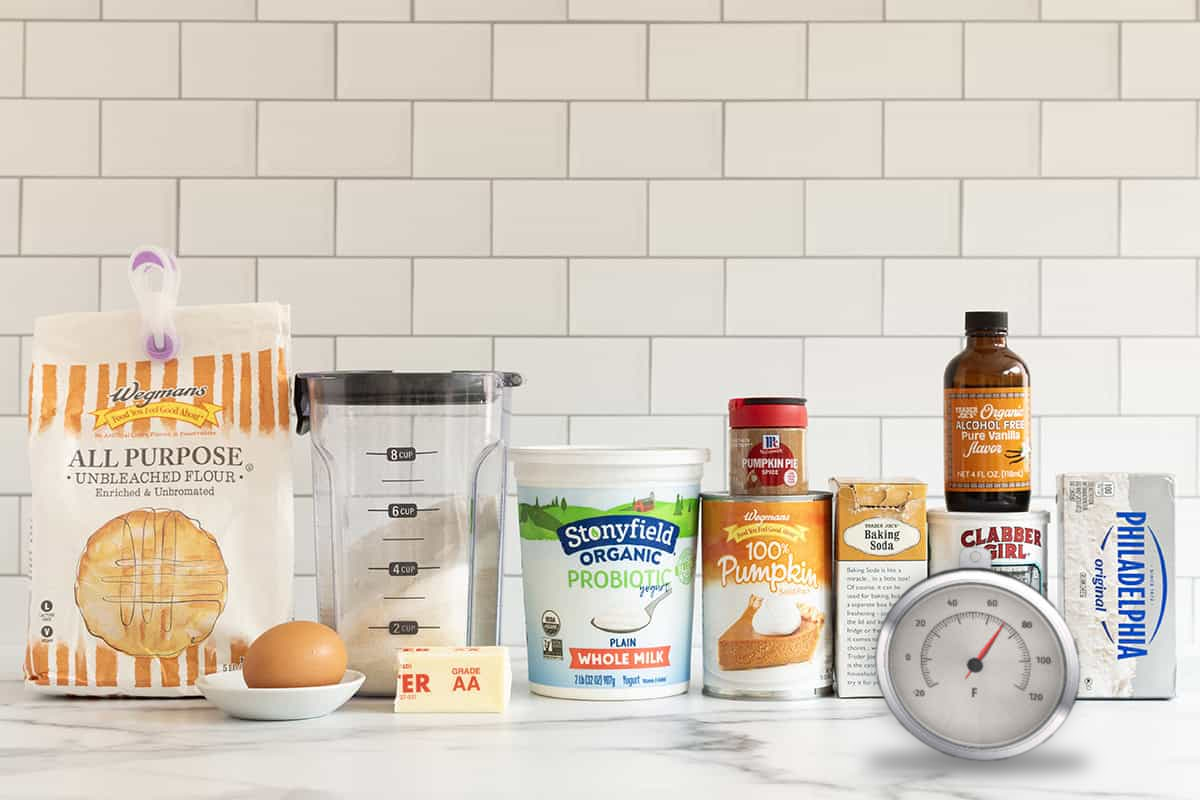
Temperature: 70; °F
